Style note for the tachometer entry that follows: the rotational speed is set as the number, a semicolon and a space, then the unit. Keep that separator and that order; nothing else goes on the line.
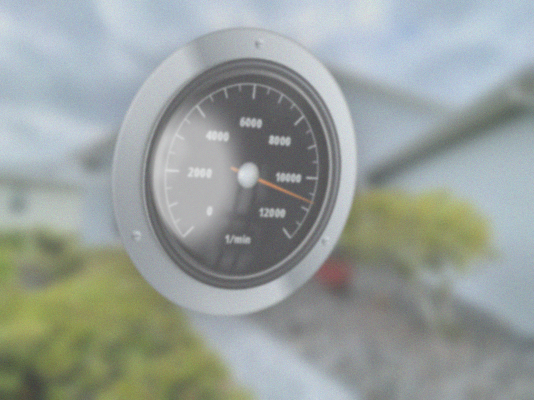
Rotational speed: 10750; rpm
